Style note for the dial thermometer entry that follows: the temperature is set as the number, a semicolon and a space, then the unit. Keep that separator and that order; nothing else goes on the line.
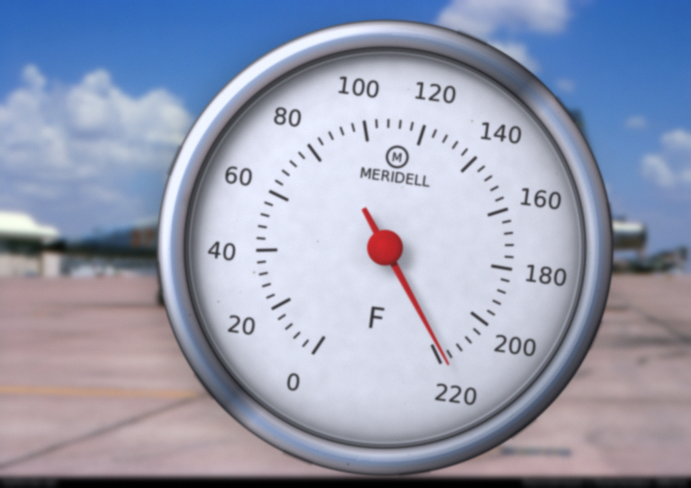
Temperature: 218; °F
